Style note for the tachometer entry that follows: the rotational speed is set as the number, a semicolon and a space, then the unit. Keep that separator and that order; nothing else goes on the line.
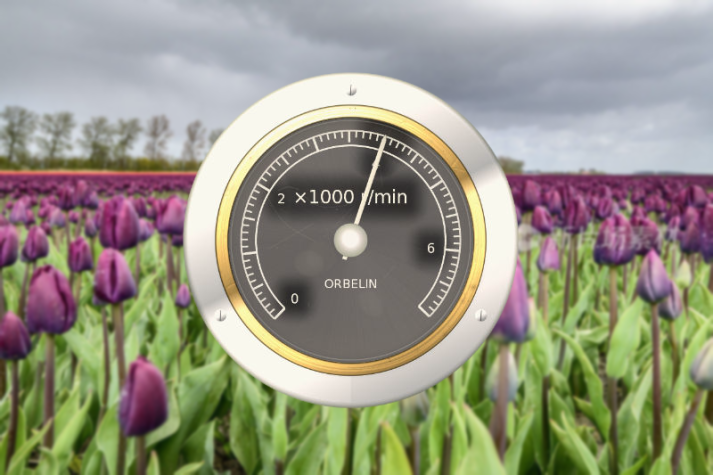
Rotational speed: 4000; rpm
